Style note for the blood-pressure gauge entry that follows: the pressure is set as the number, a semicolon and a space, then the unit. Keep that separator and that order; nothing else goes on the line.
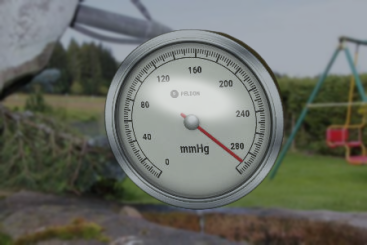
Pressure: 290; mmHg
